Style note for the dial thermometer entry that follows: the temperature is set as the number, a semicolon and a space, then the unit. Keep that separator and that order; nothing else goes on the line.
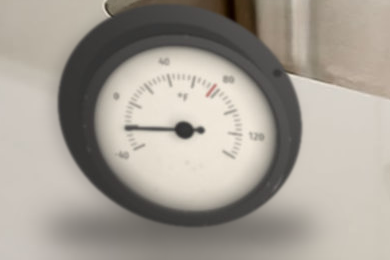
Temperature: -20; °F
